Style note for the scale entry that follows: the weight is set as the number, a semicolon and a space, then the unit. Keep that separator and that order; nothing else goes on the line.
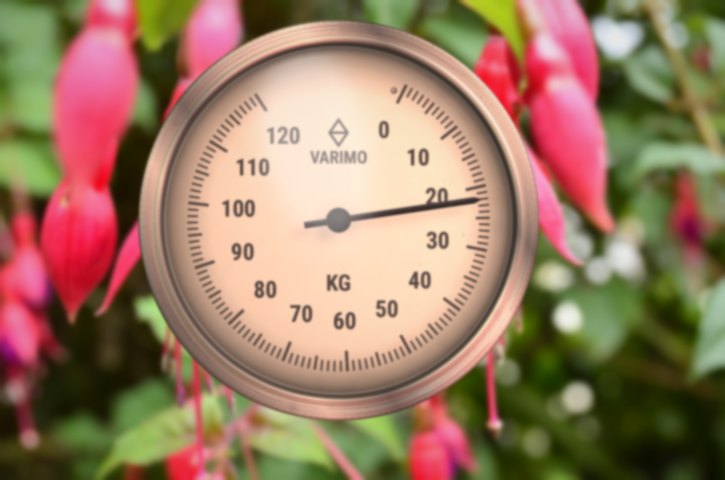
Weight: 22; kg
